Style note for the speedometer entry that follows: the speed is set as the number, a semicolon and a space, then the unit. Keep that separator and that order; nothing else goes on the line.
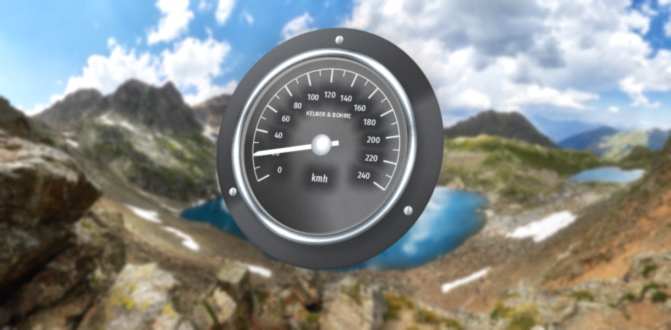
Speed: 20; km/h
